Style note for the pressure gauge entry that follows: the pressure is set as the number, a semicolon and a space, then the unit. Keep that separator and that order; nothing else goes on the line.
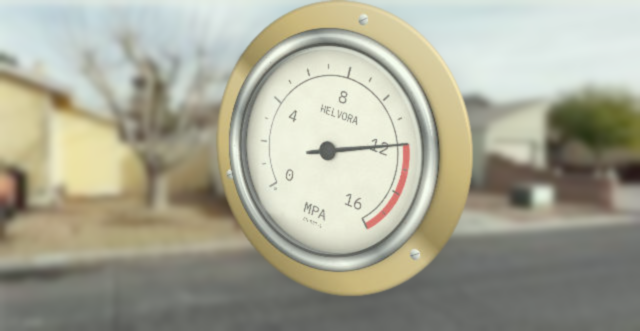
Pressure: 12; MPa
